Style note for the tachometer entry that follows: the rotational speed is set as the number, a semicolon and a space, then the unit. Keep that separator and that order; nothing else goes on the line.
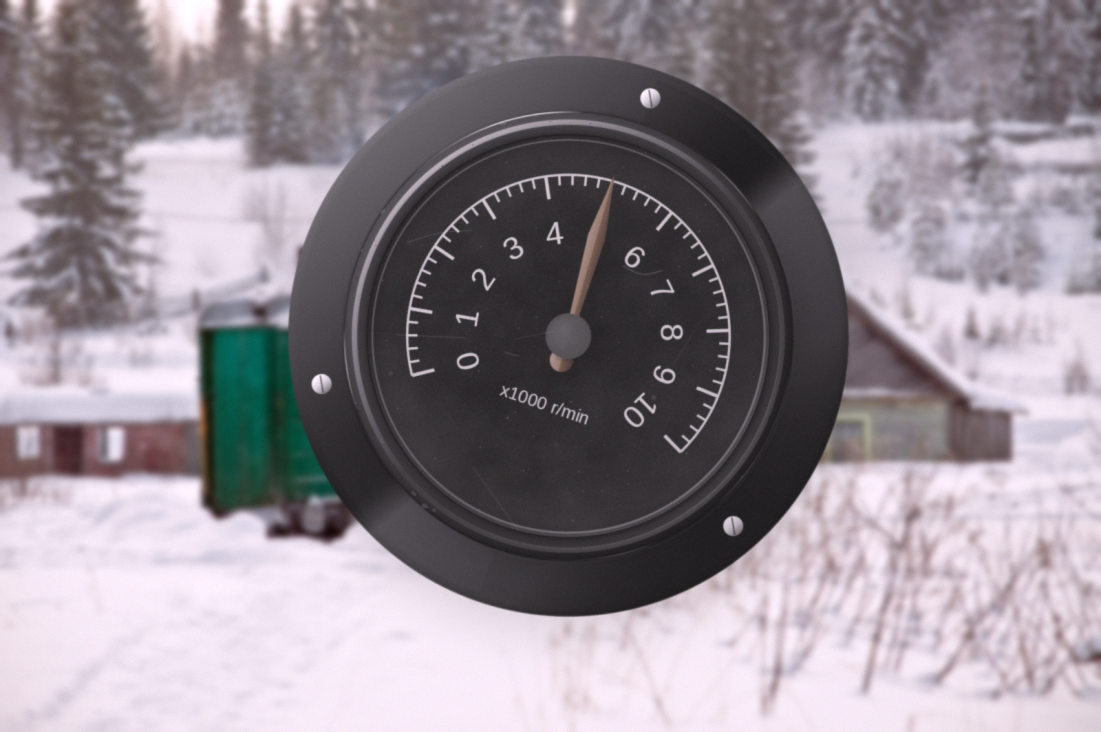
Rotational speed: 5000; rpm
